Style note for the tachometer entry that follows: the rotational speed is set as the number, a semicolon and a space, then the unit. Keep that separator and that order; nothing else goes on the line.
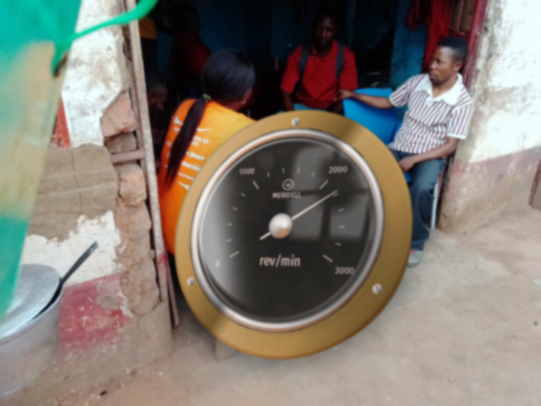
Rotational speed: 2200; rpm
